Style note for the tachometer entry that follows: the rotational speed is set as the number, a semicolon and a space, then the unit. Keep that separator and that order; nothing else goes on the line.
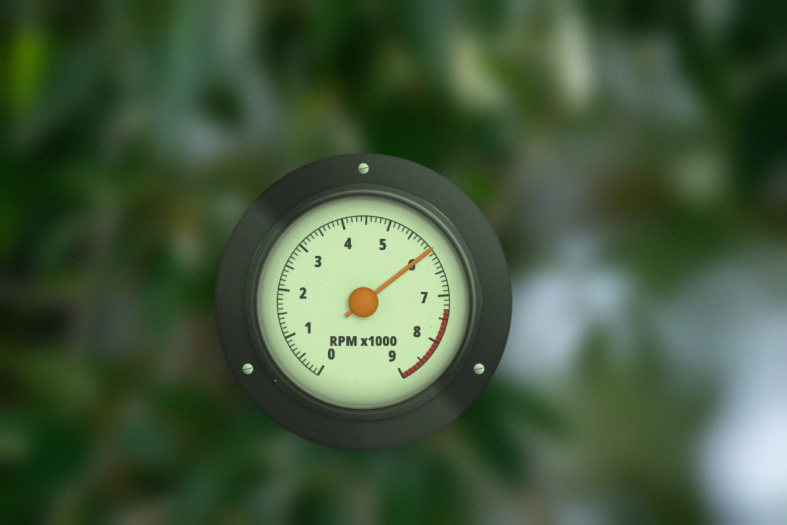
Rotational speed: 6000; rpm
